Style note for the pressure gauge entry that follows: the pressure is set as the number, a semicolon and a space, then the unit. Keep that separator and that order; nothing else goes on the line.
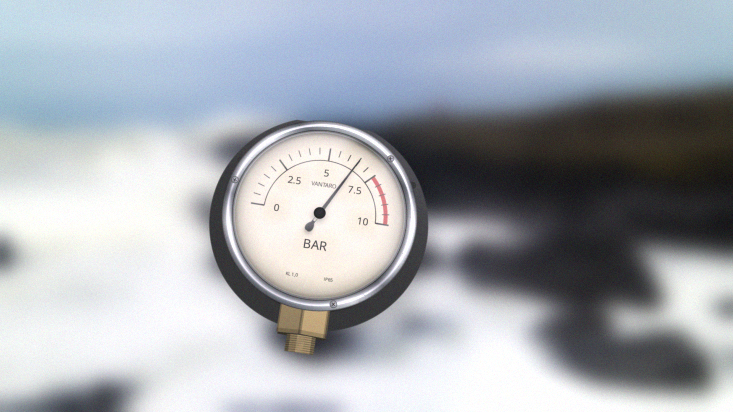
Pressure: 6.5; bar
